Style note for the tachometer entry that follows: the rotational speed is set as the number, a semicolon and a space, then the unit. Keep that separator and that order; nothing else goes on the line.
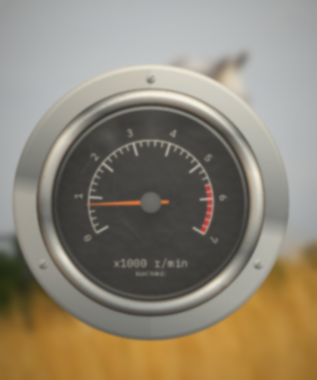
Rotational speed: 800; rpm
